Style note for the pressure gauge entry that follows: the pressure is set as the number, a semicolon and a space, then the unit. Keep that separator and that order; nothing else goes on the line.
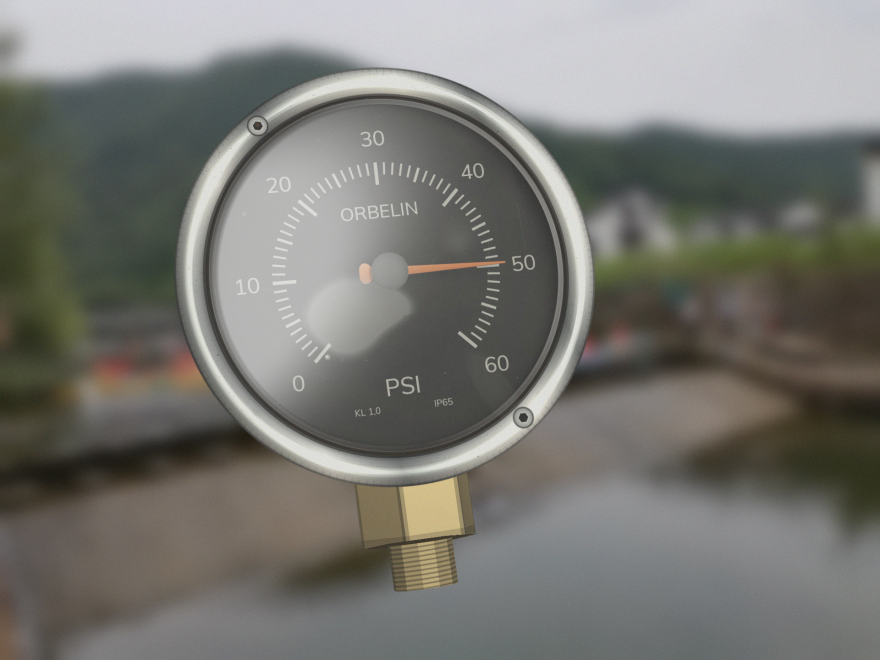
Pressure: 50; psi
